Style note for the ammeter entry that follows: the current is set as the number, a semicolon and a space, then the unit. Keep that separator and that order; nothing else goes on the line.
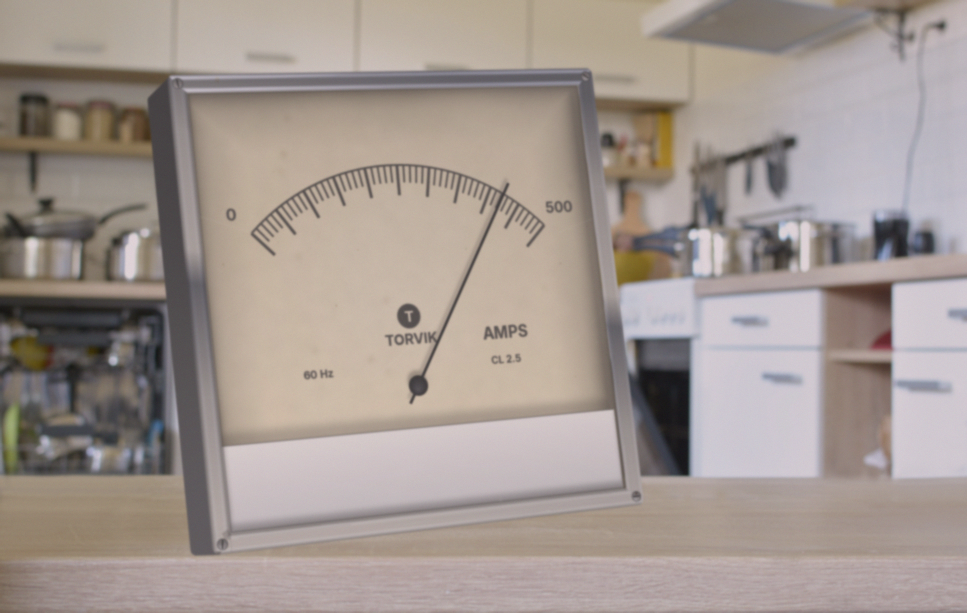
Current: 420; A
